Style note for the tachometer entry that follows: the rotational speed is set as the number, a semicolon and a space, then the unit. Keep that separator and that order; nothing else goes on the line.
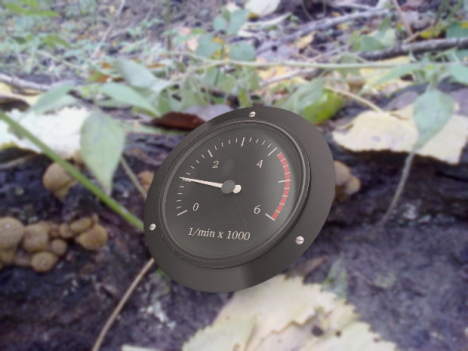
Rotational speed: 1000; rpm
